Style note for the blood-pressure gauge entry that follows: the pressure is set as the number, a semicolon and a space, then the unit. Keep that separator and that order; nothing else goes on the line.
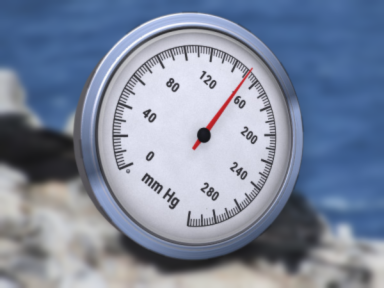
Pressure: 150; mmHg
